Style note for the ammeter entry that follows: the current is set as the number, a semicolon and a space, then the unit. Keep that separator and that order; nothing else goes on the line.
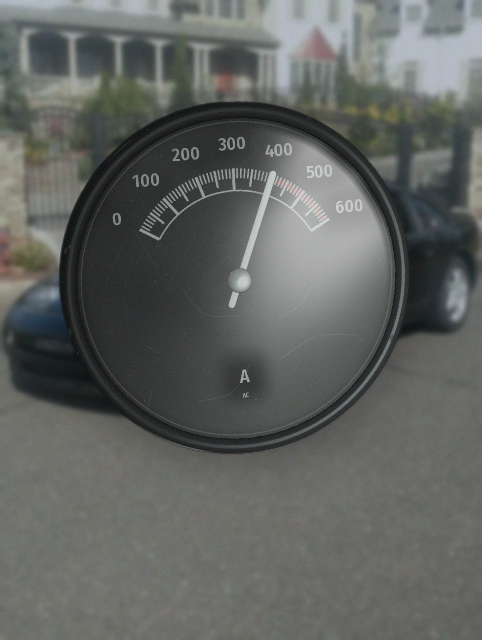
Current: 400; A
